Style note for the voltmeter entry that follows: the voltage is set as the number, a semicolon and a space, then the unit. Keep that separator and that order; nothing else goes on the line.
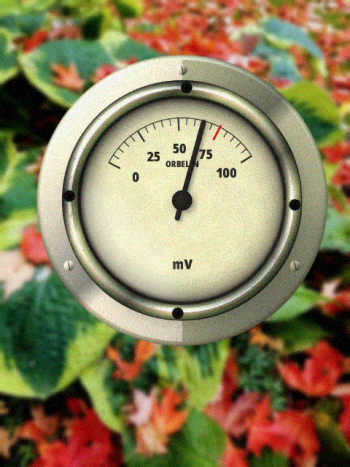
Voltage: 65; mV
